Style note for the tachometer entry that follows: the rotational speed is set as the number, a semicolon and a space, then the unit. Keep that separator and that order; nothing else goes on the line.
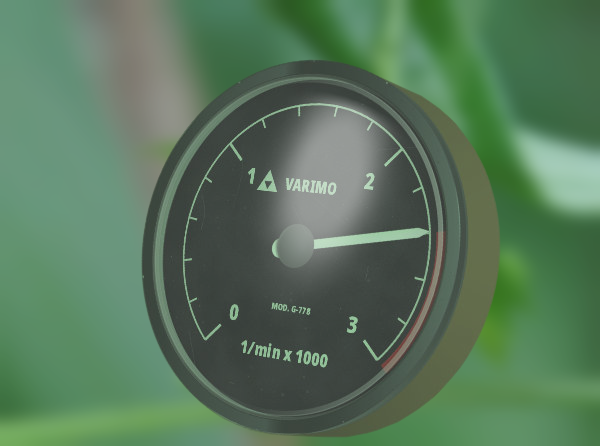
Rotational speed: 2400; rpm
